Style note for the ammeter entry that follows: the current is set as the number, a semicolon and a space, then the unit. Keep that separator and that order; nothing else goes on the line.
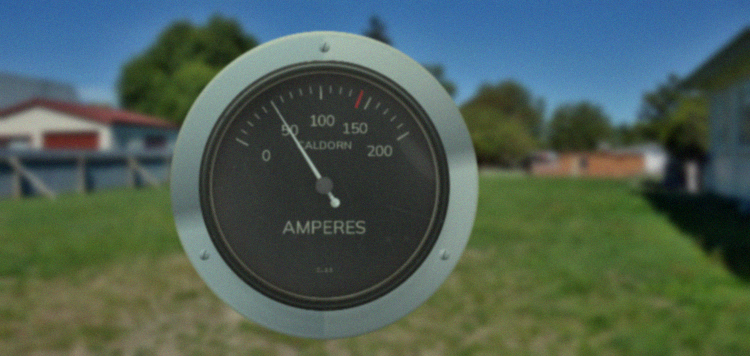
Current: 50; A
